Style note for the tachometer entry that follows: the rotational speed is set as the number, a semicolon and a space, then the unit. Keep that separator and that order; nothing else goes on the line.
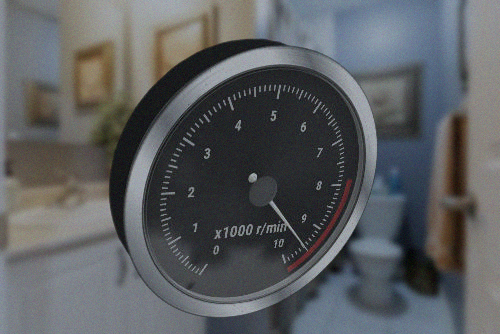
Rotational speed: 9500; rpm
